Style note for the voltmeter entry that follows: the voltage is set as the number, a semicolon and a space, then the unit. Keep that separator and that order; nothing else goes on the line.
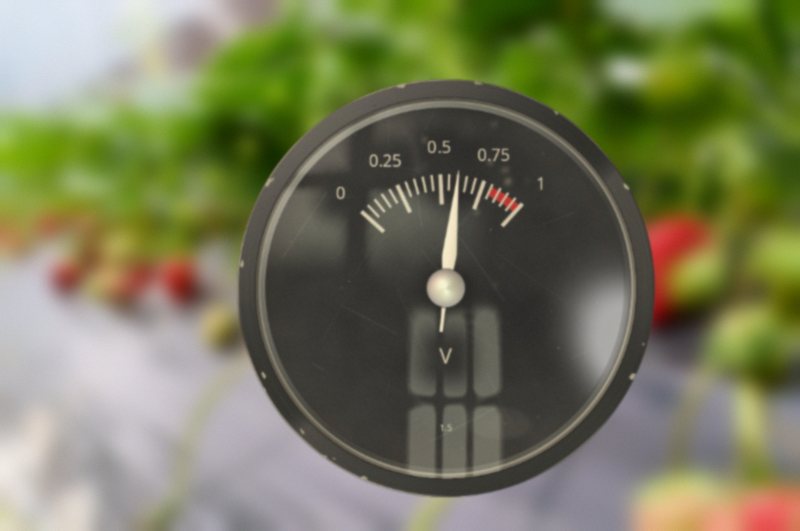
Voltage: 0.6; V
